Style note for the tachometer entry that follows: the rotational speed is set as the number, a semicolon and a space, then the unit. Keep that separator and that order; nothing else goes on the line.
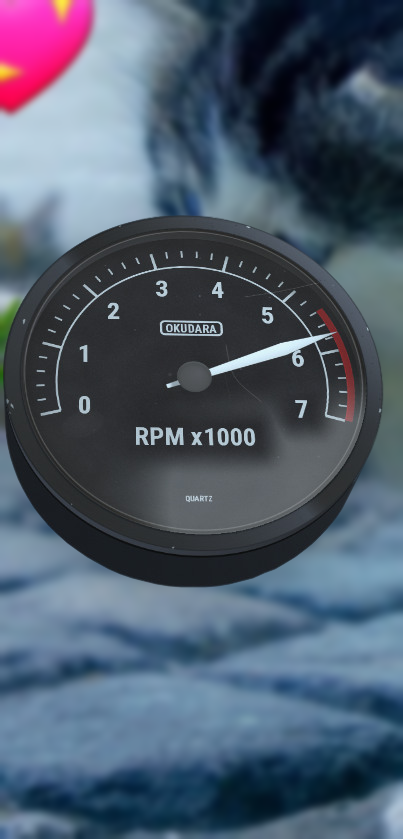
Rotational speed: 5800; rpm
